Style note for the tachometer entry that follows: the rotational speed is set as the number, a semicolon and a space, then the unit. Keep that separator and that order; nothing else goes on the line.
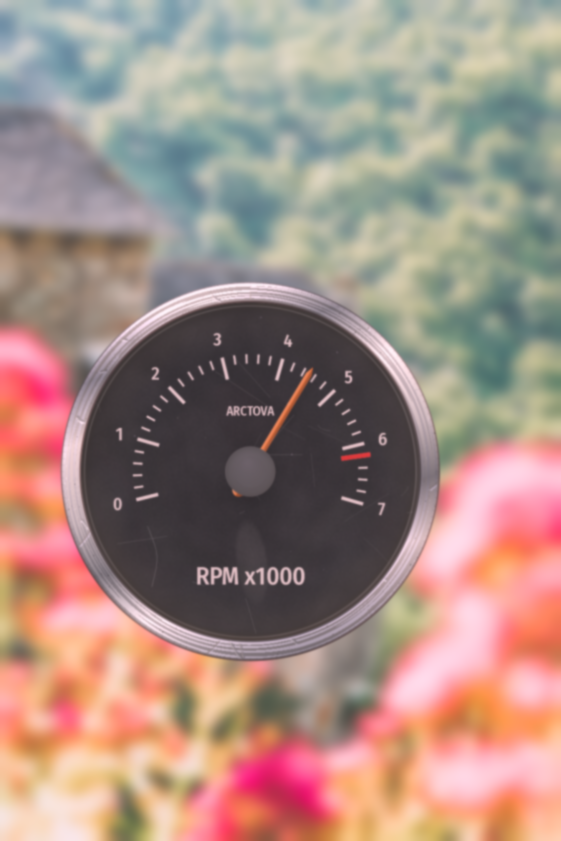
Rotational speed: 4500; rpm
